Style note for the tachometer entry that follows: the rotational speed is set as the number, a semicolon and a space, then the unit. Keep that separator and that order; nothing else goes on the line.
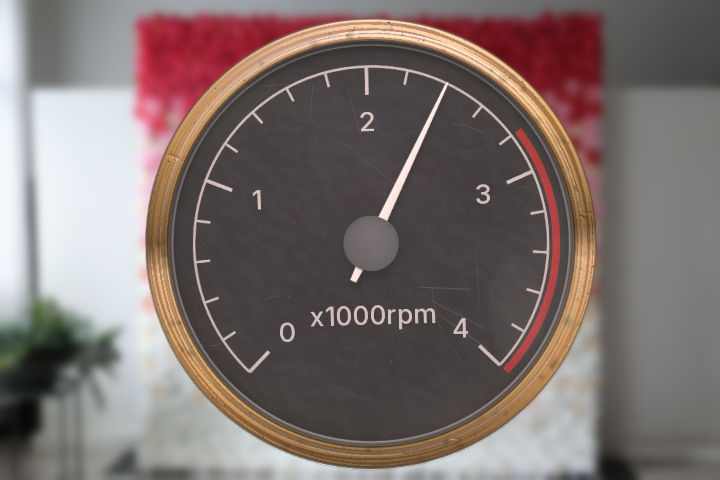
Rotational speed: 2400; rpm
